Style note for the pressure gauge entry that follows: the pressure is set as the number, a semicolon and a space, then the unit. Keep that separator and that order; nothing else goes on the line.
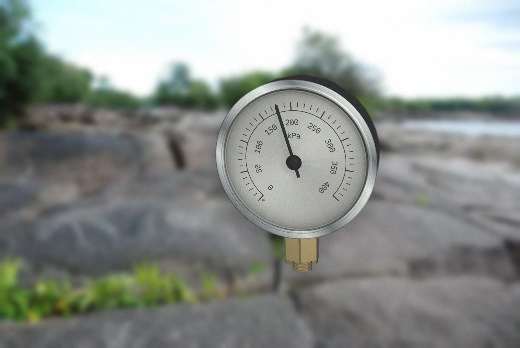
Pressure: 180; kPa
